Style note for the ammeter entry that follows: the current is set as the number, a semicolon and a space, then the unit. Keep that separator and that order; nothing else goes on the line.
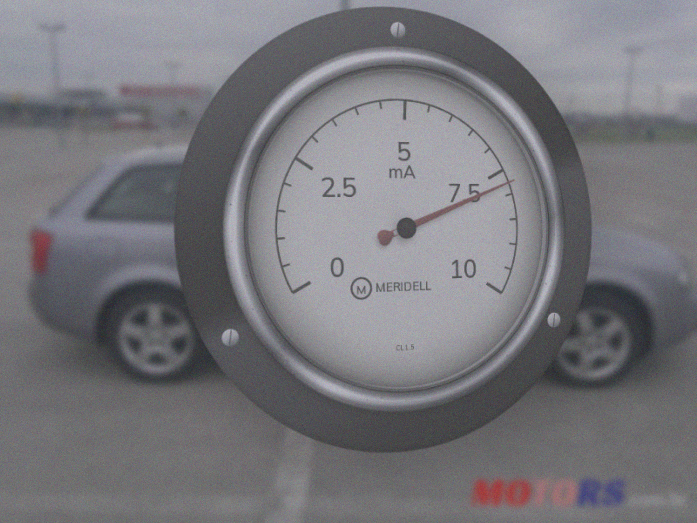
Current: 7.75; mA
